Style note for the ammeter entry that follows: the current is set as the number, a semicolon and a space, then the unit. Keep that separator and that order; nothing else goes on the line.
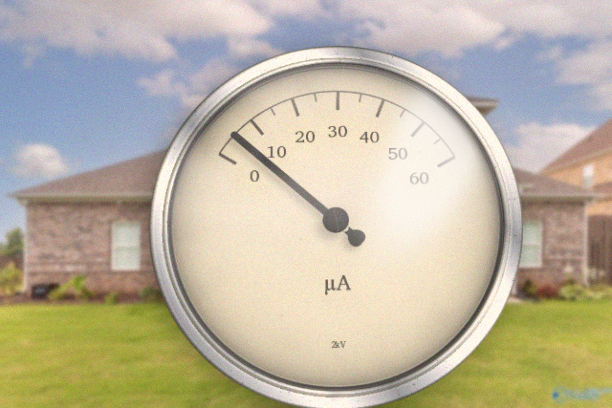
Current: 5; µA
